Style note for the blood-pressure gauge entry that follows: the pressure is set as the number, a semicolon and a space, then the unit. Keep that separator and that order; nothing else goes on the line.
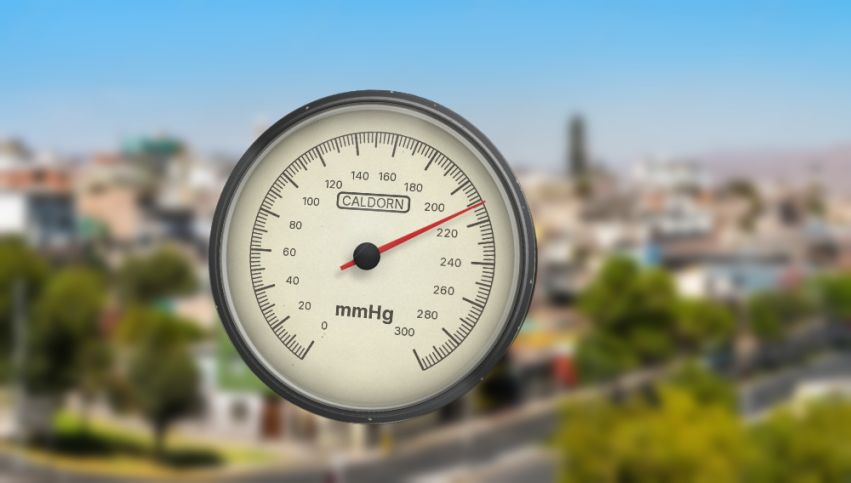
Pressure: 212; mmHg
